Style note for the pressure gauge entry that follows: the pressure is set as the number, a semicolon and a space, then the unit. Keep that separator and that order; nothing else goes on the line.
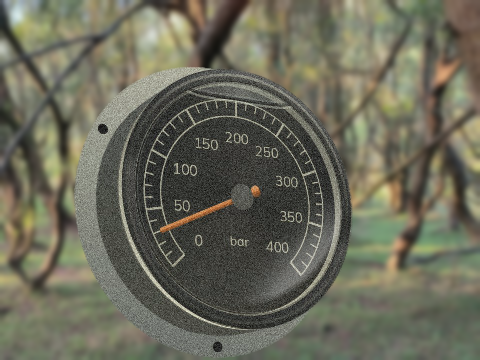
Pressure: 30; bar
